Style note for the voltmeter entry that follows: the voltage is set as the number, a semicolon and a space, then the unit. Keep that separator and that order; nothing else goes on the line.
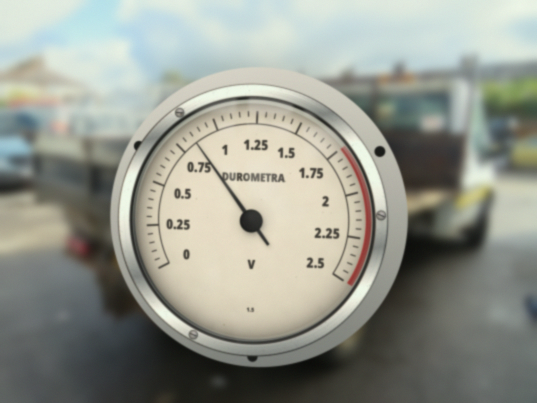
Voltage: 0.85; V
